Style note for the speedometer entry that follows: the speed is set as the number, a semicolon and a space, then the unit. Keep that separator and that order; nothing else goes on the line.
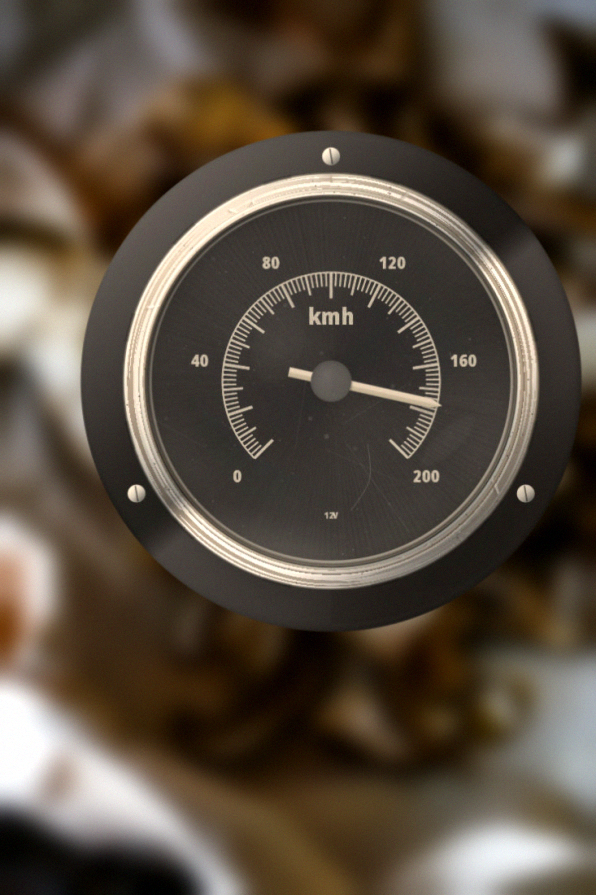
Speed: 176; km/h
